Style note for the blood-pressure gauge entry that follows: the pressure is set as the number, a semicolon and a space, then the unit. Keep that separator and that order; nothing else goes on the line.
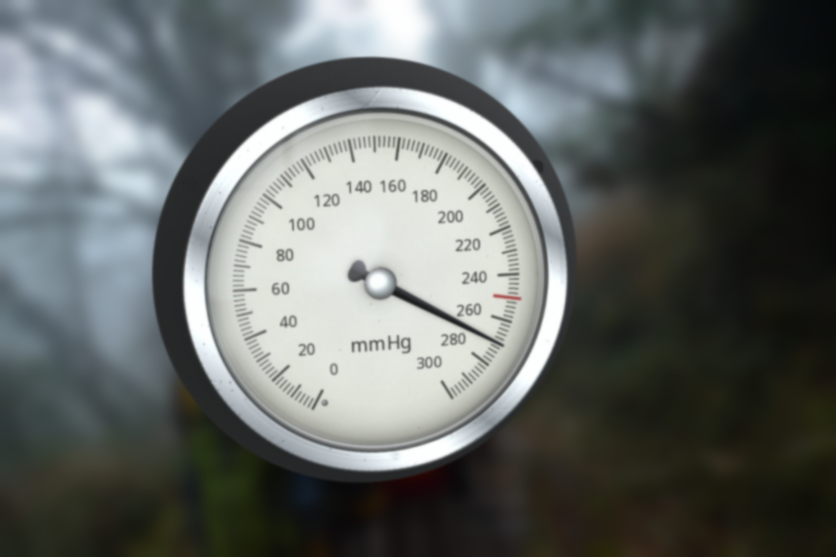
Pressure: 270; mmHg
